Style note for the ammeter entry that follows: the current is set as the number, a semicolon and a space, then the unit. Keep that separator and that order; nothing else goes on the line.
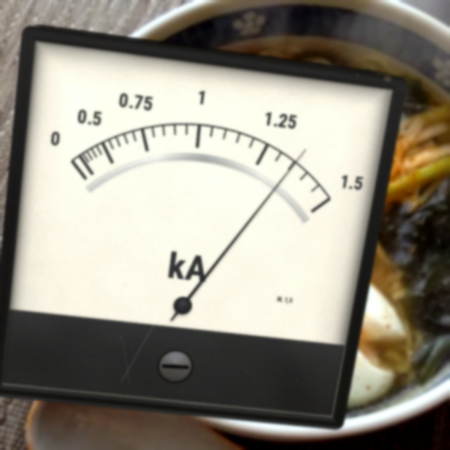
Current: 1.35; kA
